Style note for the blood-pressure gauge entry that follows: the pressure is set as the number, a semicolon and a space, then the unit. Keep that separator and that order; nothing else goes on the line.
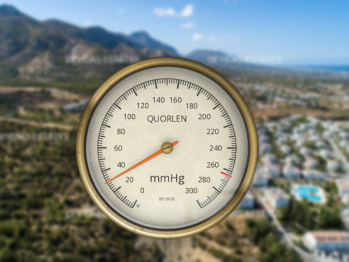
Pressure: 30; mmHg
